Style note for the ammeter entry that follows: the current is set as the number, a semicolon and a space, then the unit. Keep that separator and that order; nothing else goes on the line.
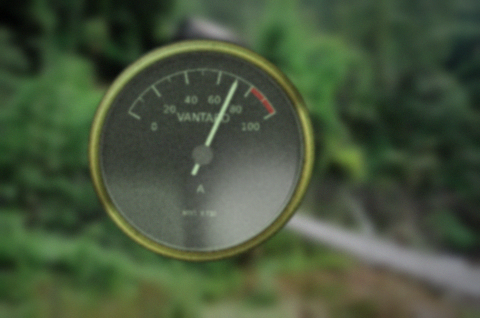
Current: 70; A
